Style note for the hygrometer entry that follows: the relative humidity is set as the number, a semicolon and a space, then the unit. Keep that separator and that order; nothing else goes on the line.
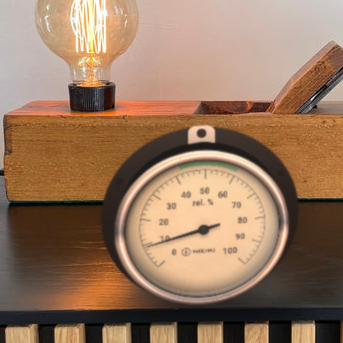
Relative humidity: 10; %
